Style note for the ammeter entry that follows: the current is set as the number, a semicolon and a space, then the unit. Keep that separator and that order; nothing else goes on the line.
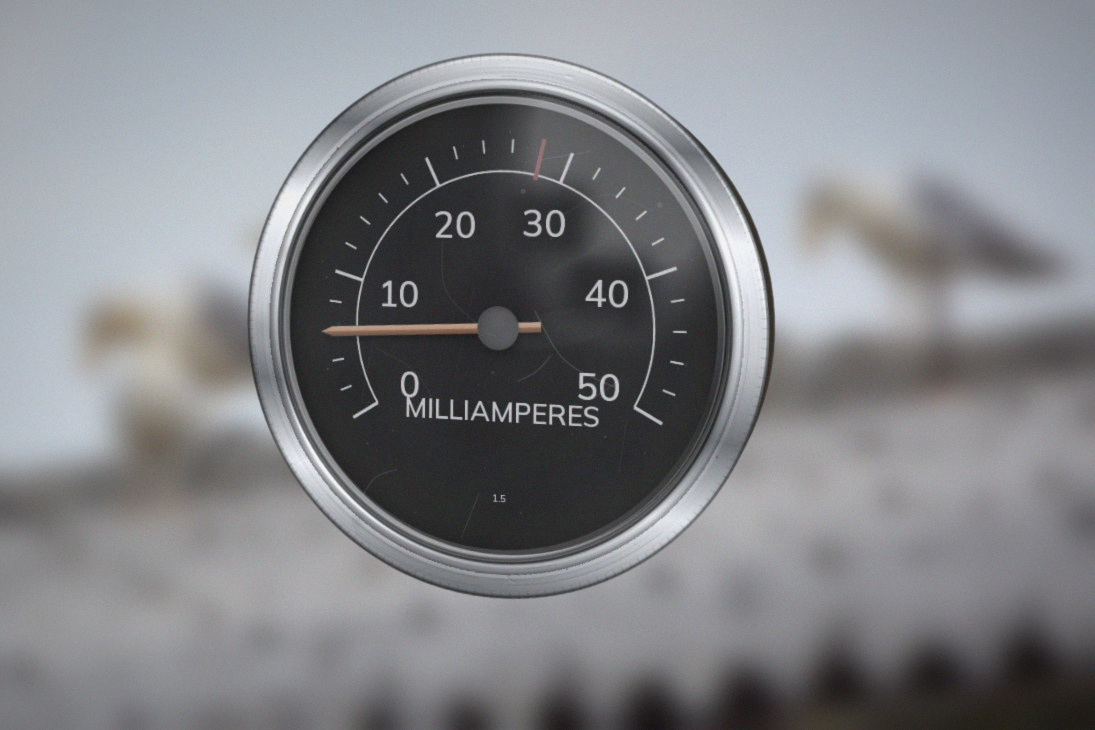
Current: 6; mA
